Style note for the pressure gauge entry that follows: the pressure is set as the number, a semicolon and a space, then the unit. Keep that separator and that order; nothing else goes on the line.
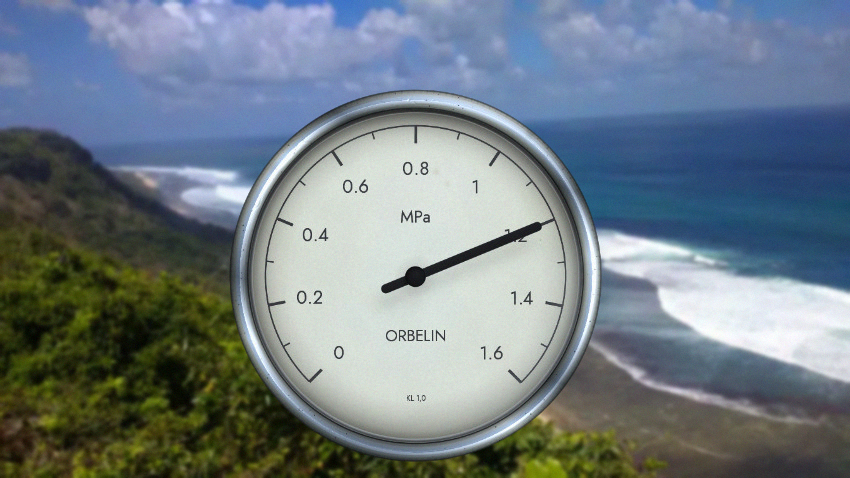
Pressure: 1.2; MPa
